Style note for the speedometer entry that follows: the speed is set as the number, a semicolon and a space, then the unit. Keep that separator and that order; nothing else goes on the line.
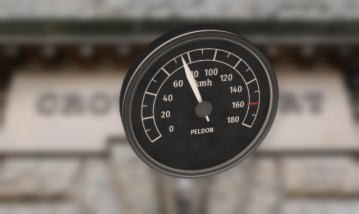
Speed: 75; km/h
